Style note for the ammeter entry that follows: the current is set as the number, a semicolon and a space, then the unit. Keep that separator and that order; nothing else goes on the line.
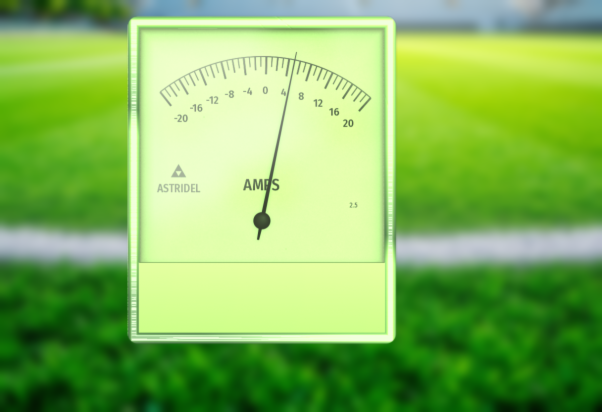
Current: 5; A
